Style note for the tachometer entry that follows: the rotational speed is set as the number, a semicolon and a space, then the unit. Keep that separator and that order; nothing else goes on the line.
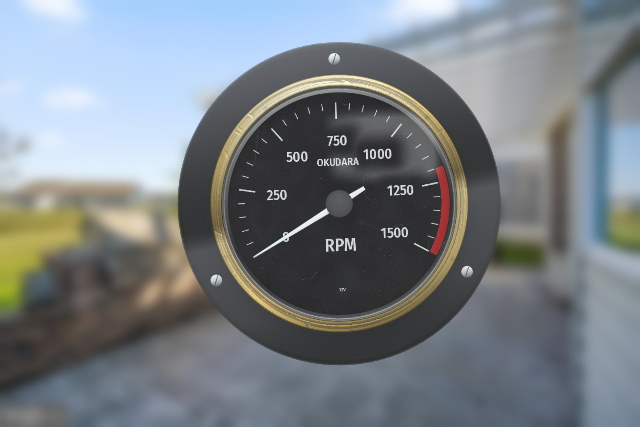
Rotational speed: 0; rpm
